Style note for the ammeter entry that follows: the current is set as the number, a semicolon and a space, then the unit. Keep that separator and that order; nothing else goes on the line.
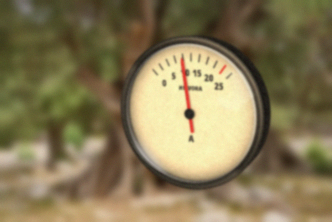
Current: 10; A
